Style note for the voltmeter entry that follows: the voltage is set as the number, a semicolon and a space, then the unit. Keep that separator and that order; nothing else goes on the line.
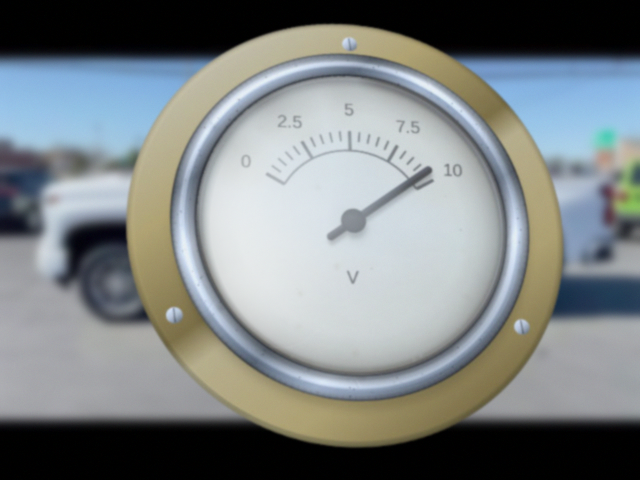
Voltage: 9.5; V
